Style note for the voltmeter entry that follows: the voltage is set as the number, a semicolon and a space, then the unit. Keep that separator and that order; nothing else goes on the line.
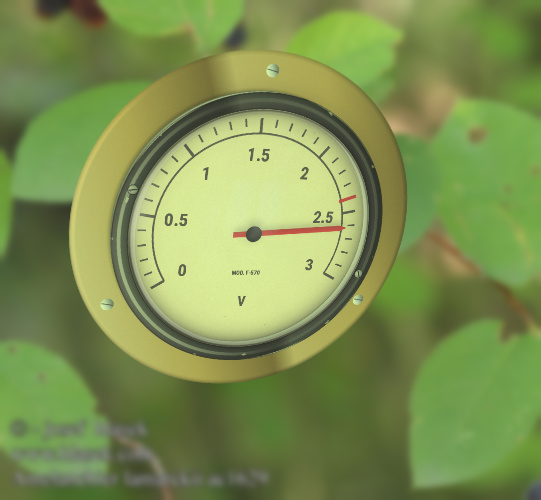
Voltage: 2.6; V
